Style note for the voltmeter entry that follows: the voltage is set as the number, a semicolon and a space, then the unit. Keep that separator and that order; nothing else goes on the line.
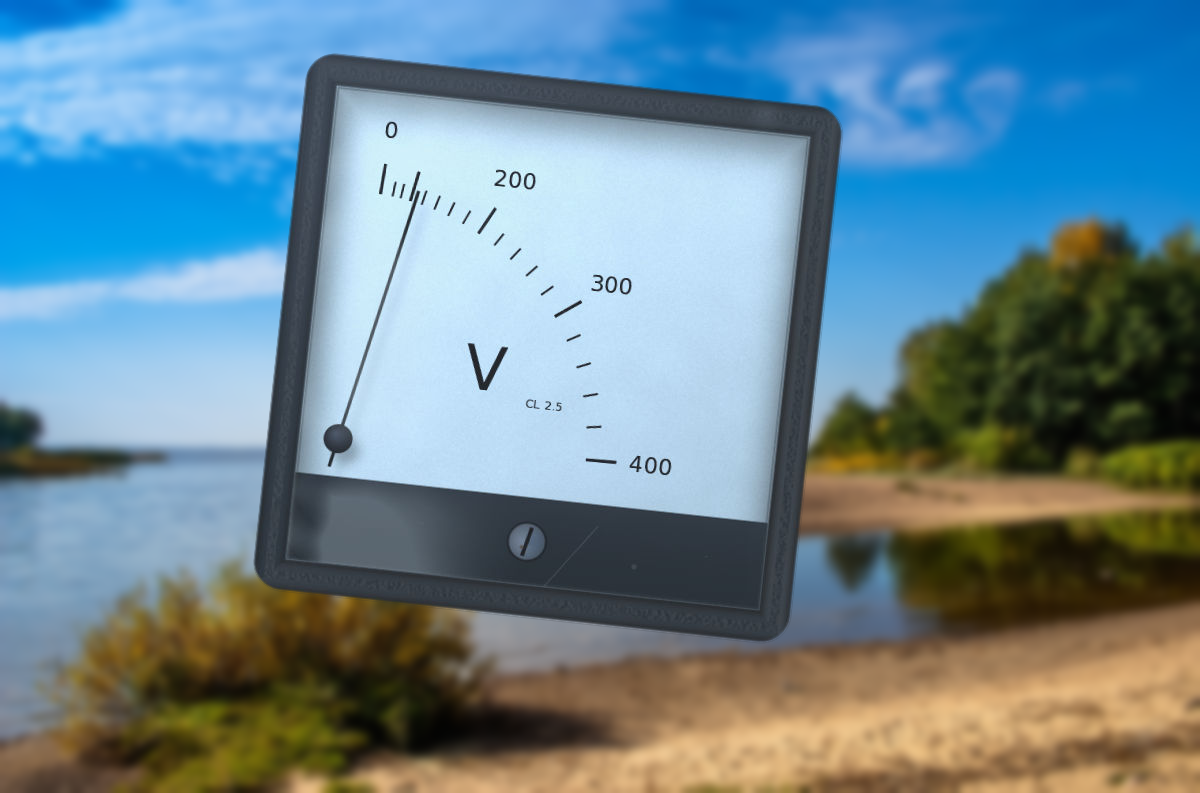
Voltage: 110; V
